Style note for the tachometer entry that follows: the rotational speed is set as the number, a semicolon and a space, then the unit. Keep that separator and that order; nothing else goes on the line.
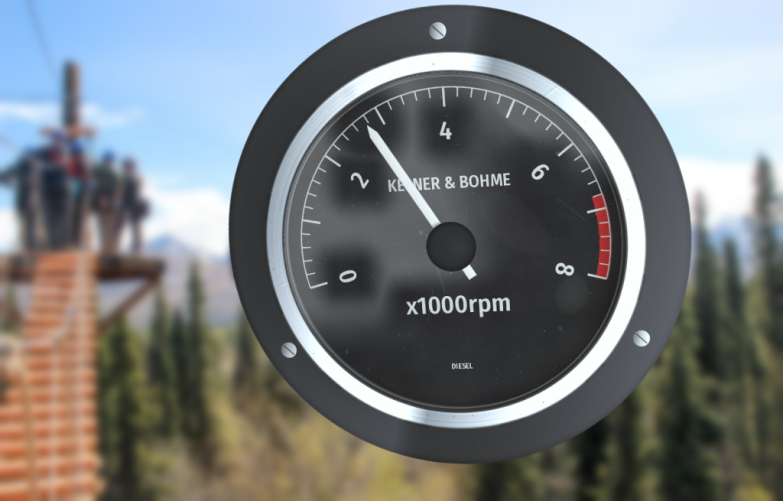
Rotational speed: 2800; rpm
